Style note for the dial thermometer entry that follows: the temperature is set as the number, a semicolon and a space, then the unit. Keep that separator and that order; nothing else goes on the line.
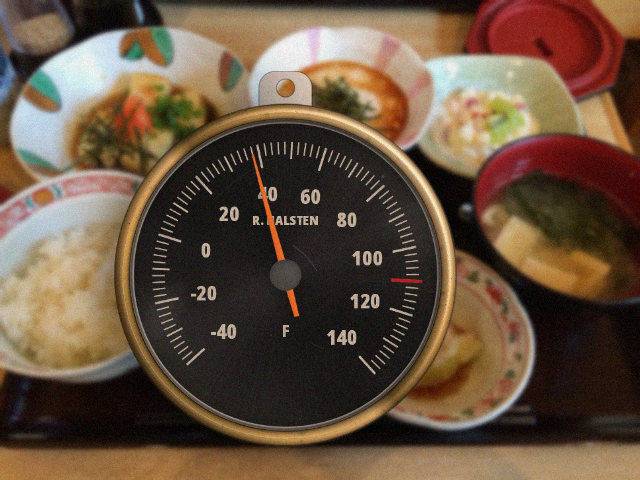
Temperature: 38; °F
